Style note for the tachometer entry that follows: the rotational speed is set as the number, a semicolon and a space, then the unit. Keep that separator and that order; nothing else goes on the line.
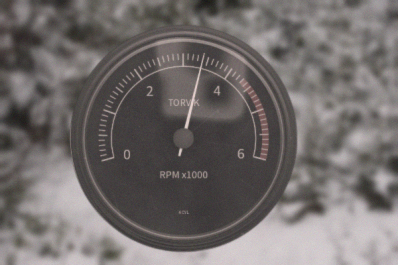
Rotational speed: 3400; rpm
